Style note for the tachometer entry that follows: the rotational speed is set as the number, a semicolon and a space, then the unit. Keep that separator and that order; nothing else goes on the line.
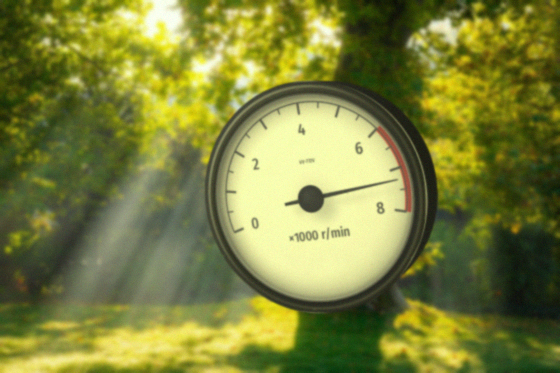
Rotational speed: 7250; rpm
